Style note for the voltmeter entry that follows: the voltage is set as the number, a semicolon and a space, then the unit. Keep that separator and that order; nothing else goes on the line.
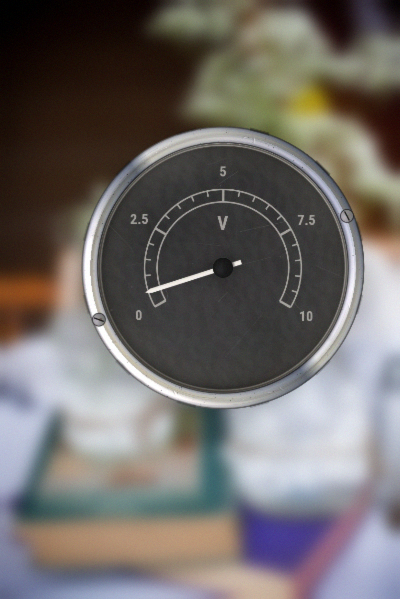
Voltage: 0.5; V
